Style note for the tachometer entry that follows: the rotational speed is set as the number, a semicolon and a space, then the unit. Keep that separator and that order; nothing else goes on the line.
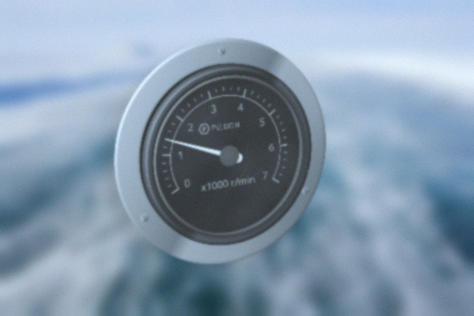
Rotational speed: 1400; rpm
